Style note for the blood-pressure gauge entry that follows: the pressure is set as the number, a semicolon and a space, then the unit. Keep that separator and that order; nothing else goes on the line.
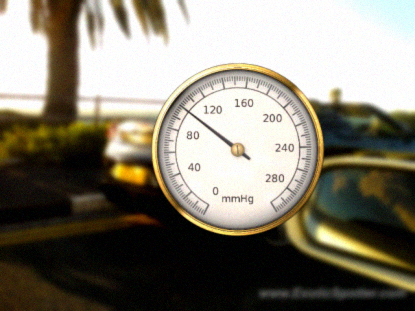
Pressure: 100; mmHg
